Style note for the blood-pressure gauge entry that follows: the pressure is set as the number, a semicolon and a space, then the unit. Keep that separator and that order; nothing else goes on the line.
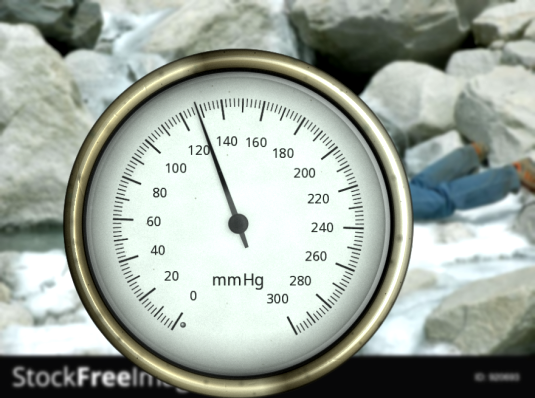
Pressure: 128; mmHg
